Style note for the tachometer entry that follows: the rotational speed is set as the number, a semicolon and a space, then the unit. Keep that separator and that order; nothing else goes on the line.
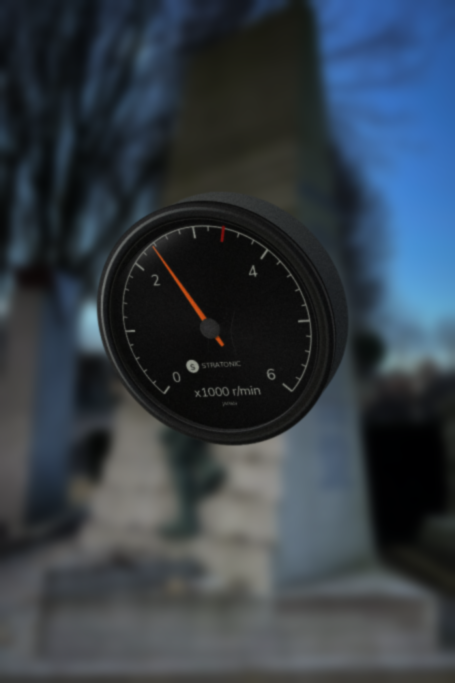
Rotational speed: 2400; rpm
